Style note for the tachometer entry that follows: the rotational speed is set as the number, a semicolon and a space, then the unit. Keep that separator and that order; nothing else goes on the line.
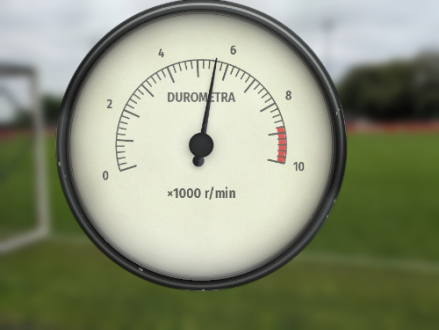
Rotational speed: 5600; rpm
